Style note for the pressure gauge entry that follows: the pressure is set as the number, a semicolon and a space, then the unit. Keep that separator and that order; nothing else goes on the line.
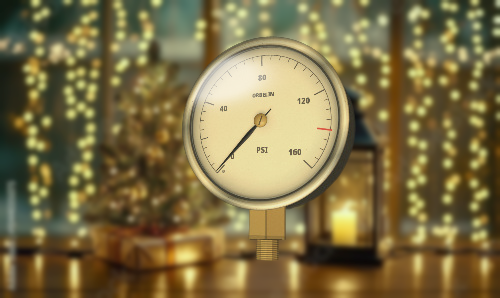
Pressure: 0; psi
